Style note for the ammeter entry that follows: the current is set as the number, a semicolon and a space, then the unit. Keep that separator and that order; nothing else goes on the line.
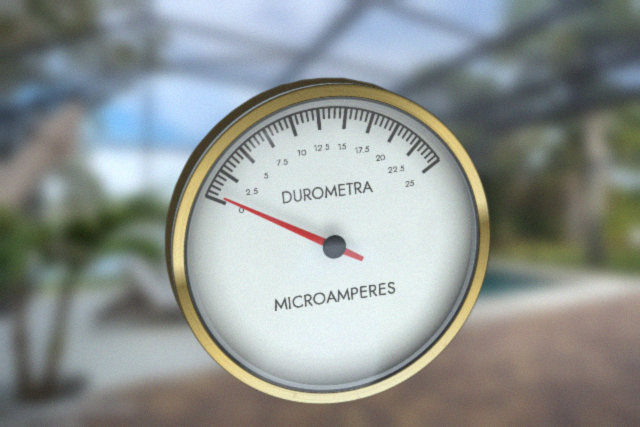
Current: 0.5; µA
